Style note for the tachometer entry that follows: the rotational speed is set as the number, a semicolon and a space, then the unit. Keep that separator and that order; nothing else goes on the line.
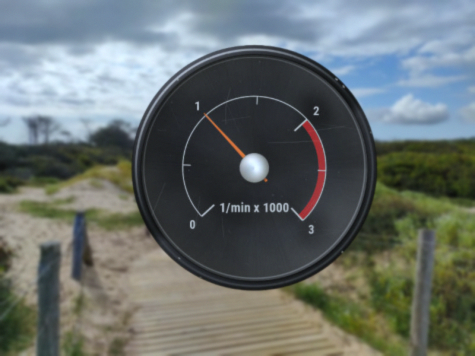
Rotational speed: 1000; rpm
